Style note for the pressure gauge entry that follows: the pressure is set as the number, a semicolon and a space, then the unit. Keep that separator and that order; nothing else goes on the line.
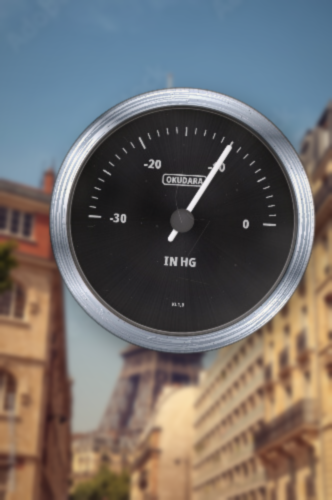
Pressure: -10; inHg
